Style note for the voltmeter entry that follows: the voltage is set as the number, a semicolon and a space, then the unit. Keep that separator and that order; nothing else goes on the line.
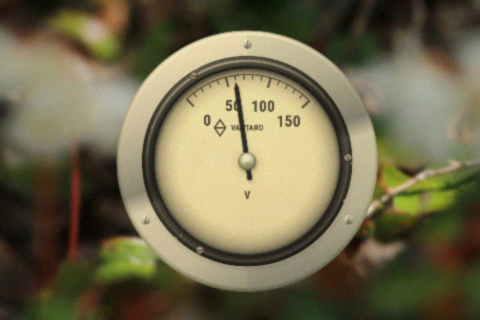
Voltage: 60; V
